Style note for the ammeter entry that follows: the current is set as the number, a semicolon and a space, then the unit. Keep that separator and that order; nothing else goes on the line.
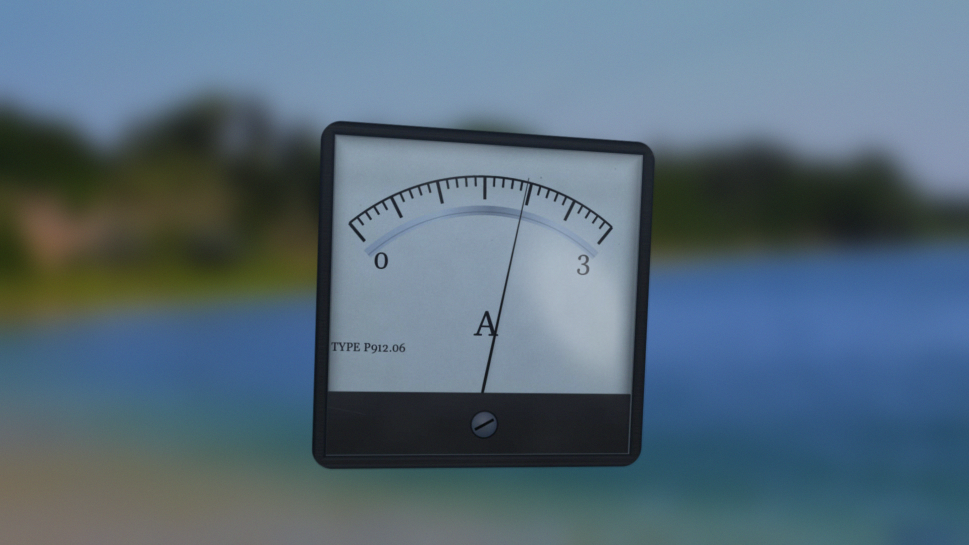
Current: 1.95; A
